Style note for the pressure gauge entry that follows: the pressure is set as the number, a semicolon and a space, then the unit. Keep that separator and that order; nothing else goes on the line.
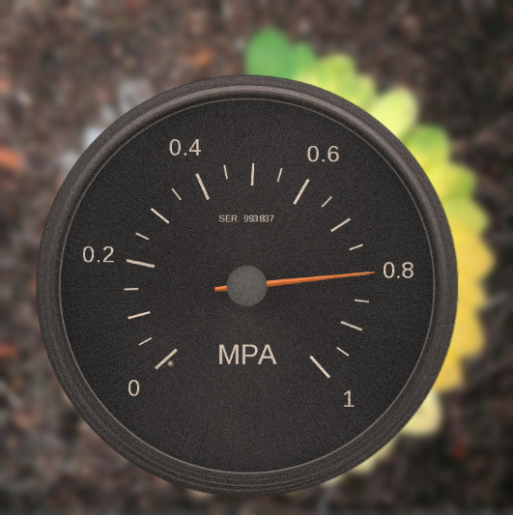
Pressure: 0.8; MPa
